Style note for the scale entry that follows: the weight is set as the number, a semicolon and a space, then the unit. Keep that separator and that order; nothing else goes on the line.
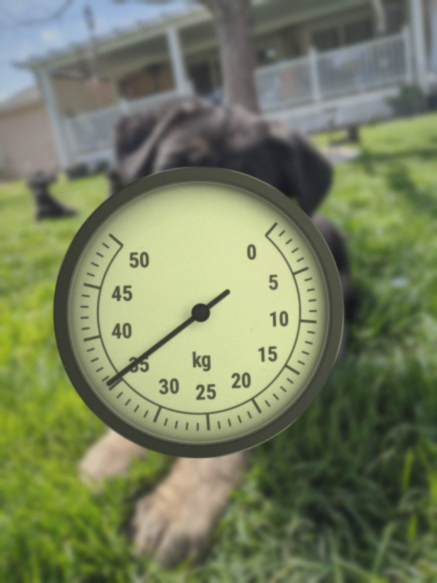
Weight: 35.5; kg
